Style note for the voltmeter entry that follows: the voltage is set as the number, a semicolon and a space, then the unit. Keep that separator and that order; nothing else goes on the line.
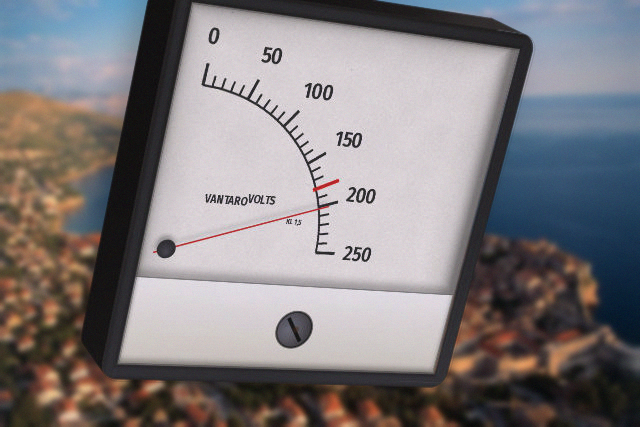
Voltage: 200; V
